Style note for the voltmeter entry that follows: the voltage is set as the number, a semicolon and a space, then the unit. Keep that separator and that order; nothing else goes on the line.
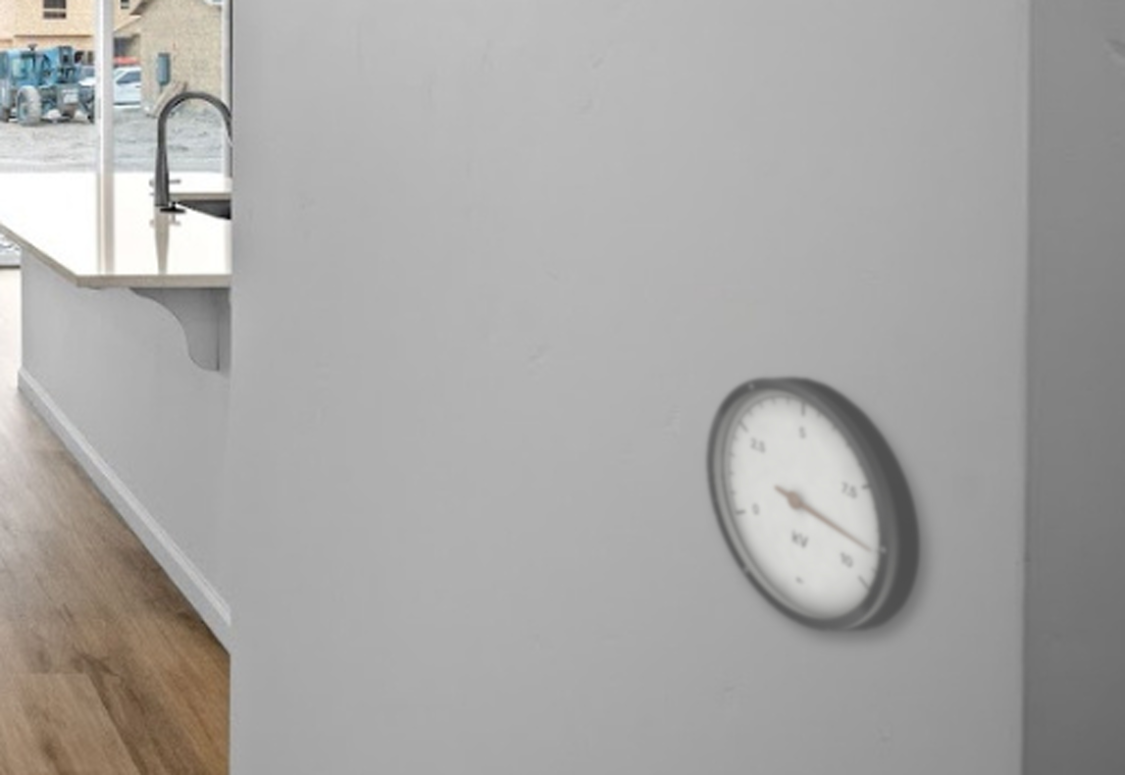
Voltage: 9; kV
